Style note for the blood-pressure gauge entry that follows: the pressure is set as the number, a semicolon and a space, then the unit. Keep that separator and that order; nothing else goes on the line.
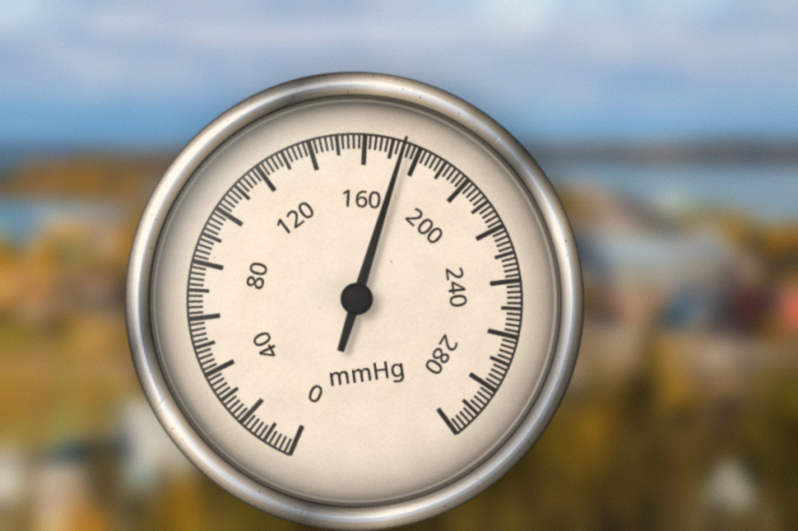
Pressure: 174; mmHg
